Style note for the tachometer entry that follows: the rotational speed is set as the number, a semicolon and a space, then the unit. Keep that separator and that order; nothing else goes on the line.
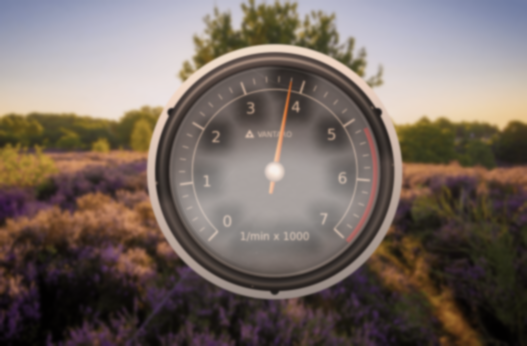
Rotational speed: 3800; rpm
